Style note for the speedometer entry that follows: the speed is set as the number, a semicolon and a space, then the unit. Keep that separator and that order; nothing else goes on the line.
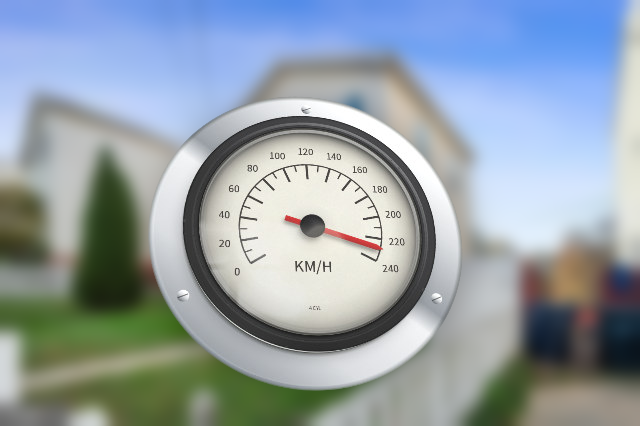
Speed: 230; km/h
